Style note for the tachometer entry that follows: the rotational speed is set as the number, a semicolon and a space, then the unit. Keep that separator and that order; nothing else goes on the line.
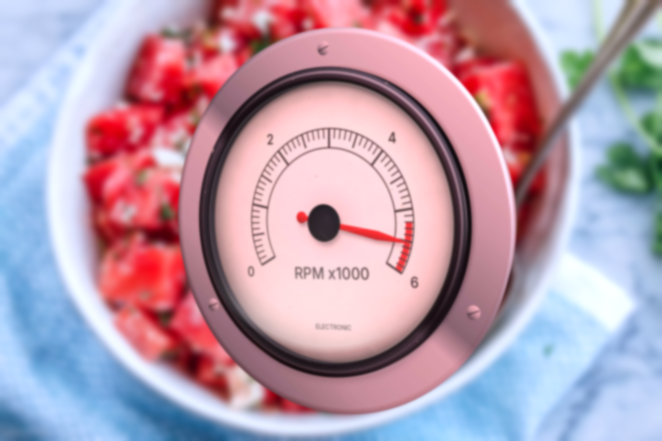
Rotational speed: 5500; rpm
